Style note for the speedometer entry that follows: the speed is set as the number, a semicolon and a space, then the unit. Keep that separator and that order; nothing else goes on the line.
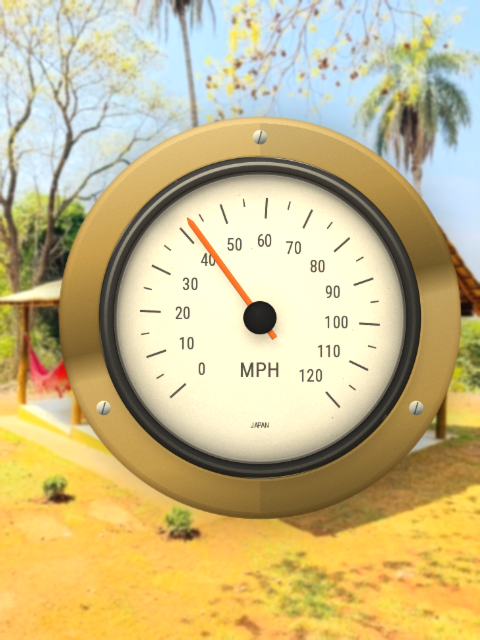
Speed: 42.5; mph
